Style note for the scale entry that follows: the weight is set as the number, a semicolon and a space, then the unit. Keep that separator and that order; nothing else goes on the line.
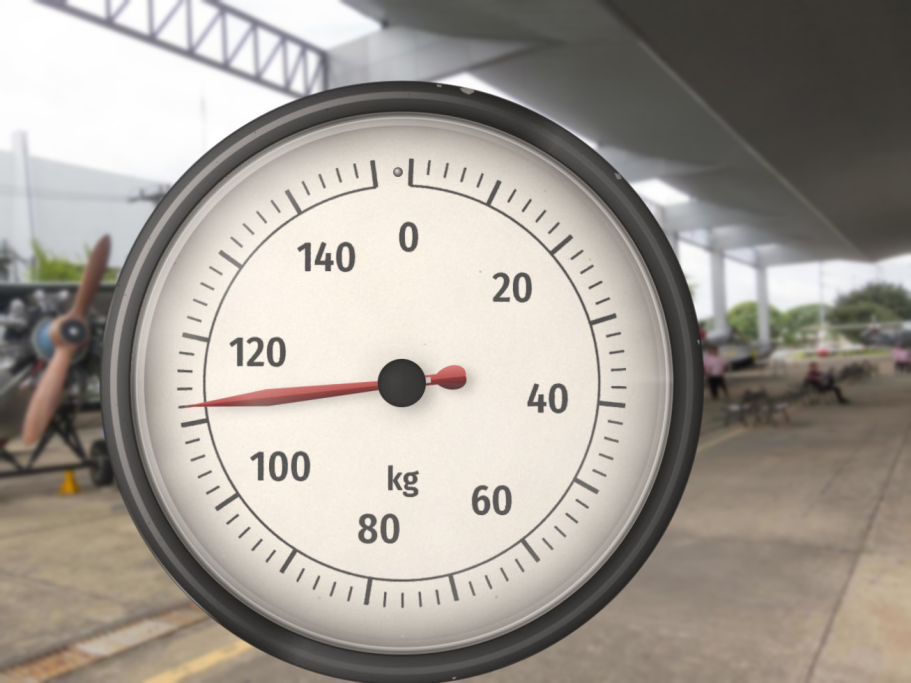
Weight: 112; kg
